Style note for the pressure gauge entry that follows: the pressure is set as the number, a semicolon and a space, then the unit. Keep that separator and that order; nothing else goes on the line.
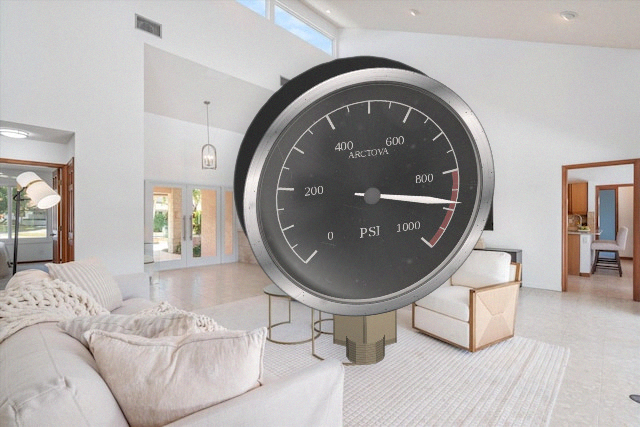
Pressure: 875; psi
